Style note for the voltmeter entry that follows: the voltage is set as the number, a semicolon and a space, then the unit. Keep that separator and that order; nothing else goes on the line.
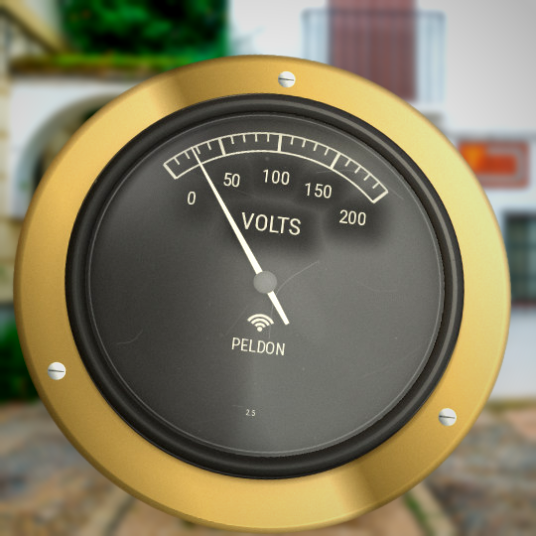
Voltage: 25; V
